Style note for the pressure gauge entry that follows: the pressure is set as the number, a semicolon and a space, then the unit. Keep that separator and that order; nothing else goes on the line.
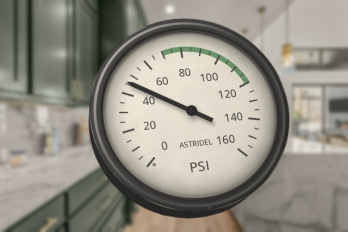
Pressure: 45; psi
